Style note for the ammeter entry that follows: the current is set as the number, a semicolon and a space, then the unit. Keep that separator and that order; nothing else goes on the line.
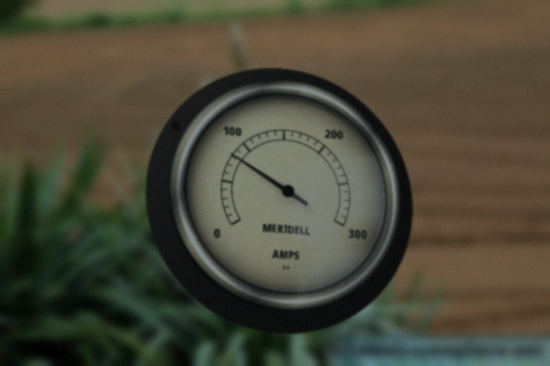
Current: 80; A
